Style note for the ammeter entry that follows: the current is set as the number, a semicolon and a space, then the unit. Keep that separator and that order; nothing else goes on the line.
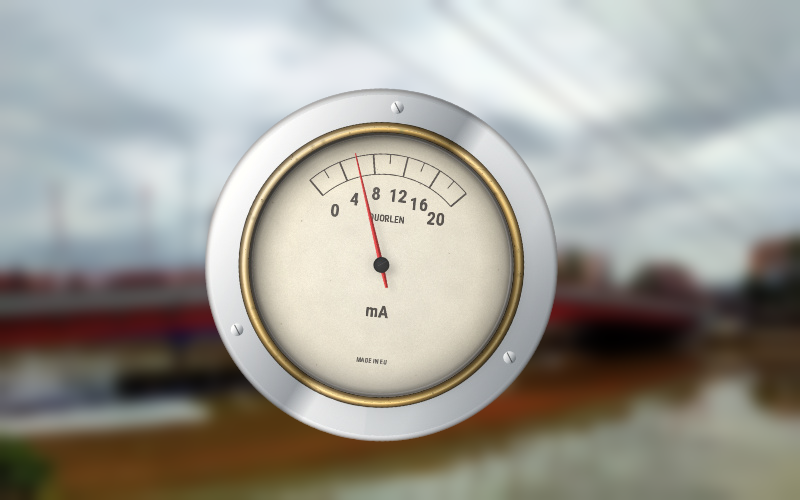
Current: 6; mA
